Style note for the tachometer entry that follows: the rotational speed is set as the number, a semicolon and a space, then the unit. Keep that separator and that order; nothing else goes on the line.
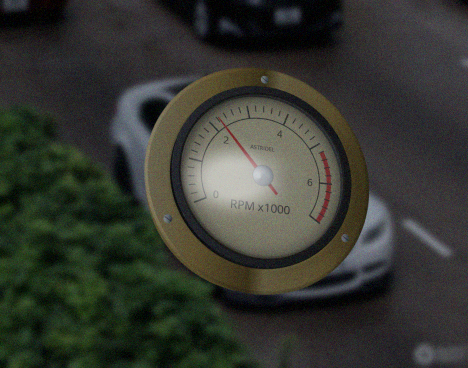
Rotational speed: 2200; rpm
